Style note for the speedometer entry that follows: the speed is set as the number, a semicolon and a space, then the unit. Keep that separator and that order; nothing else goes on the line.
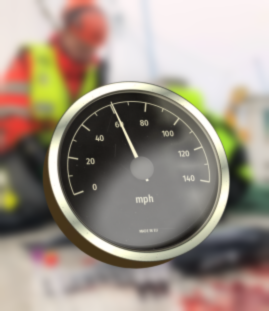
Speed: 60; mph
